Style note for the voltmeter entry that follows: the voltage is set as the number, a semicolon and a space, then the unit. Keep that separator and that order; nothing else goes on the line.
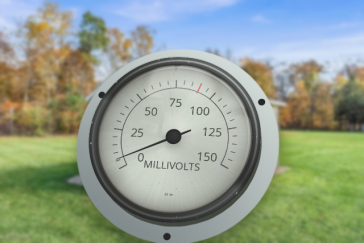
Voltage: 5; mV
